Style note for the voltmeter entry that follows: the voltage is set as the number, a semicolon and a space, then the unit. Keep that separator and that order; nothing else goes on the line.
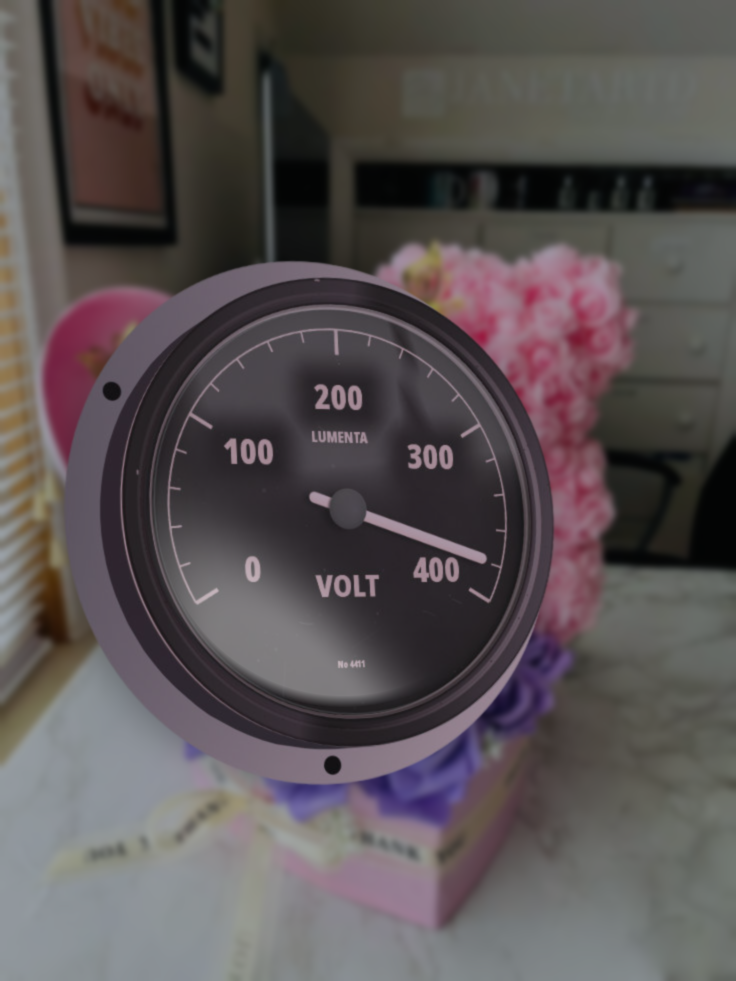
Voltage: 380; V
